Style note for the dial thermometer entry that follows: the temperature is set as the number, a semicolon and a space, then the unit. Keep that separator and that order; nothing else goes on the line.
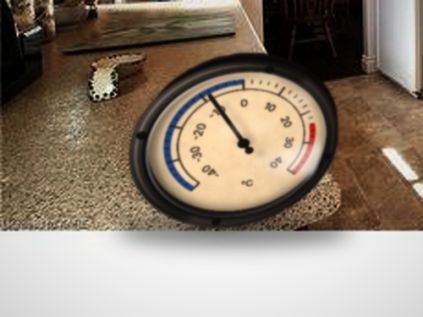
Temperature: -8; °C
